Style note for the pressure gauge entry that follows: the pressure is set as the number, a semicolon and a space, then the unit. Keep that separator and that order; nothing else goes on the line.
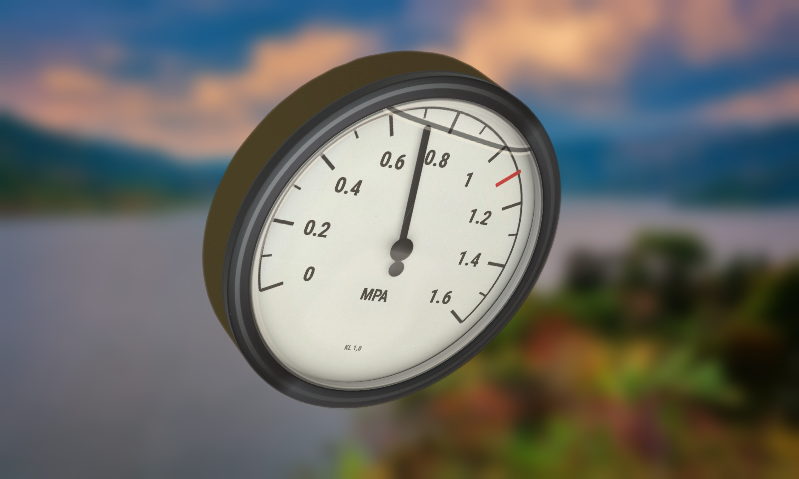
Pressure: 0.7; MPa
